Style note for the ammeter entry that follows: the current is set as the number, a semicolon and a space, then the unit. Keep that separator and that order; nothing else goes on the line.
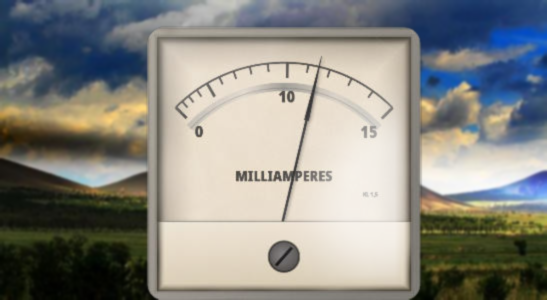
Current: 11.5; mA
